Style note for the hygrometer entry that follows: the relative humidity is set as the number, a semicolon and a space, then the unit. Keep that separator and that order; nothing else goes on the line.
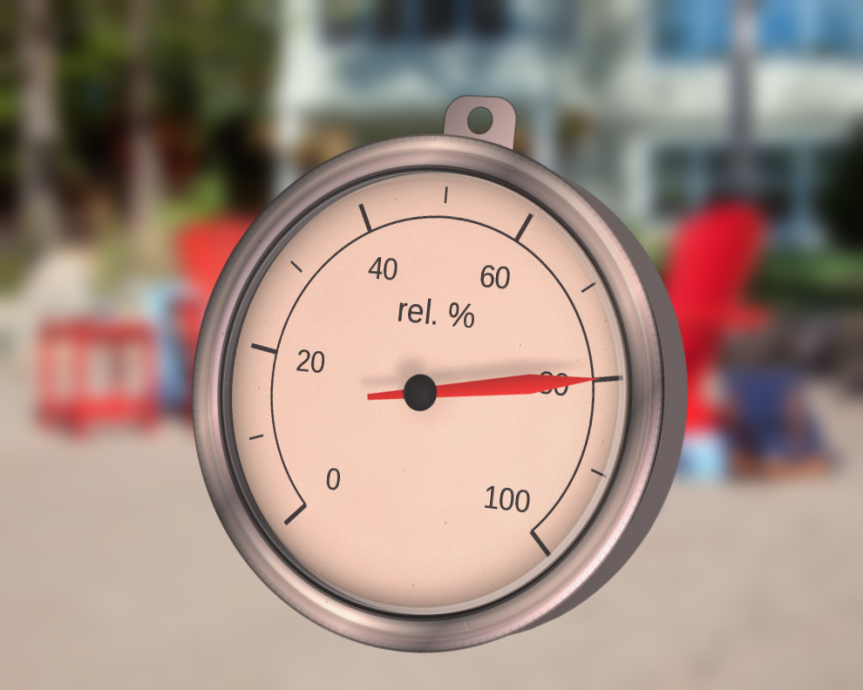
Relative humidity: 80; %
